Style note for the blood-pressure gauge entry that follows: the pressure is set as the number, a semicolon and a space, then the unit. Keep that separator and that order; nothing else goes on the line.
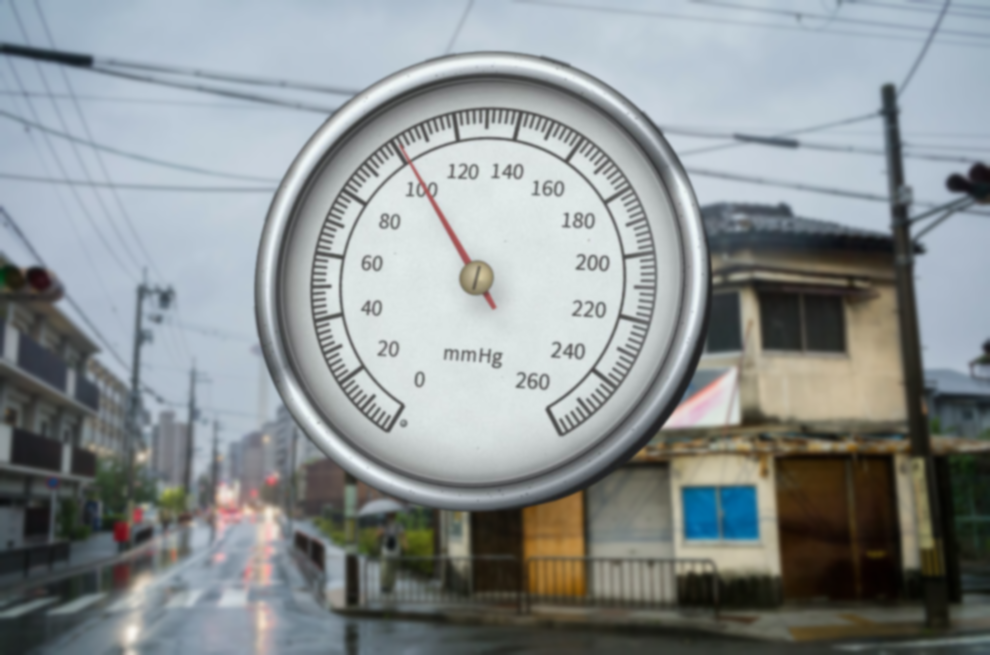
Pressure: 102; mmHg
